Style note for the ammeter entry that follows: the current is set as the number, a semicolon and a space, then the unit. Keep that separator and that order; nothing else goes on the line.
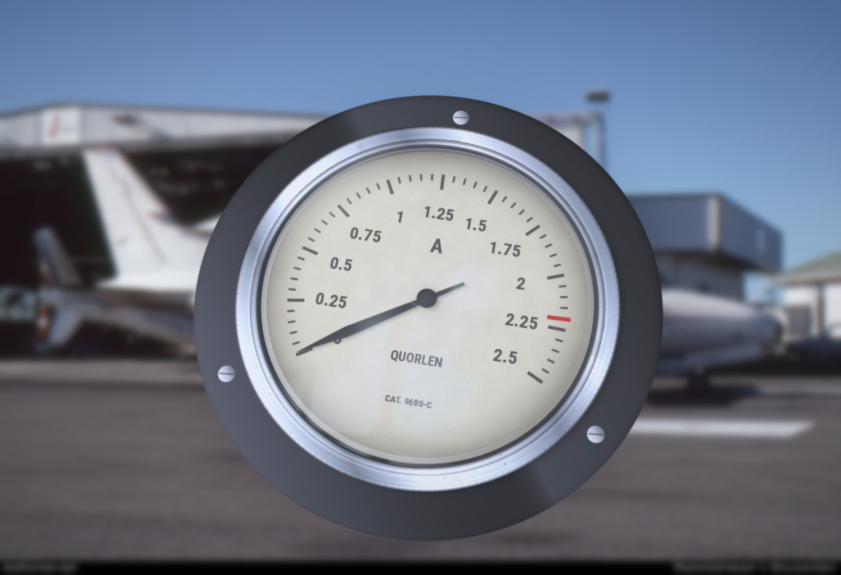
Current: 0; A
